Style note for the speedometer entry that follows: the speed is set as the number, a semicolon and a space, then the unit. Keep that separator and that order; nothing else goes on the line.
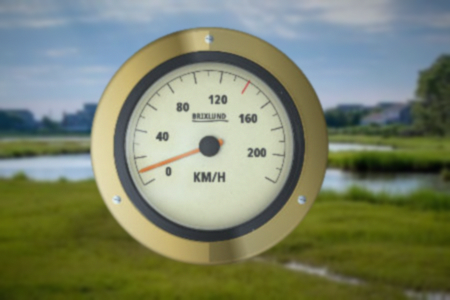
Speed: 10; km/h
